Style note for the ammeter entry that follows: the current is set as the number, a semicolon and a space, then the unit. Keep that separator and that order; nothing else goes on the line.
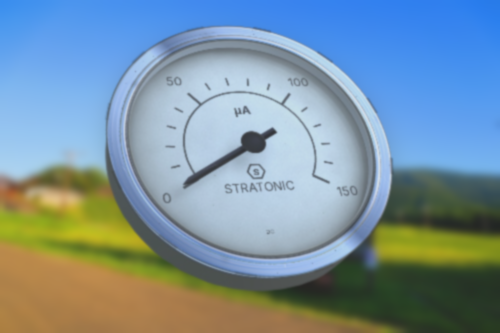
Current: 0; µA
